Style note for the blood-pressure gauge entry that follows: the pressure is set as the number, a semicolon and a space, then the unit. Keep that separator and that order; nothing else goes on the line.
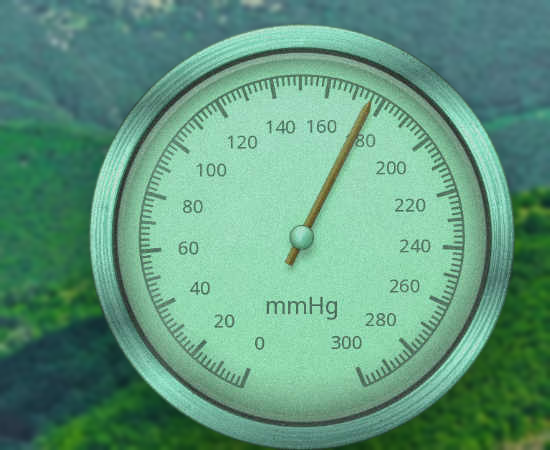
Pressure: 176; mmHg
